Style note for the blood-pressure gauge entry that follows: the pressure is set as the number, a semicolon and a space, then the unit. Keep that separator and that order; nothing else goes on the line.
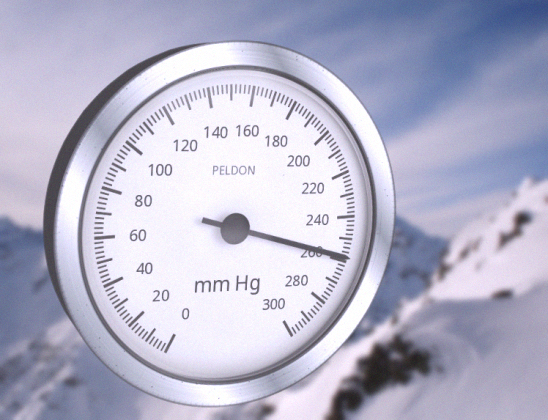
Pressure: 258; mmHg
